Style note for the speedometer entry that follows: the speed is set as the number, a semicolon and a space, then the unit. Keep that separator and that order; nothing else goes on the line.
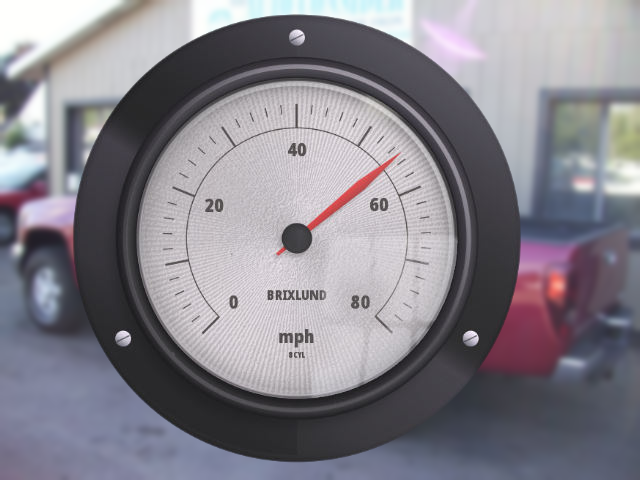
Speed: 55; mph
